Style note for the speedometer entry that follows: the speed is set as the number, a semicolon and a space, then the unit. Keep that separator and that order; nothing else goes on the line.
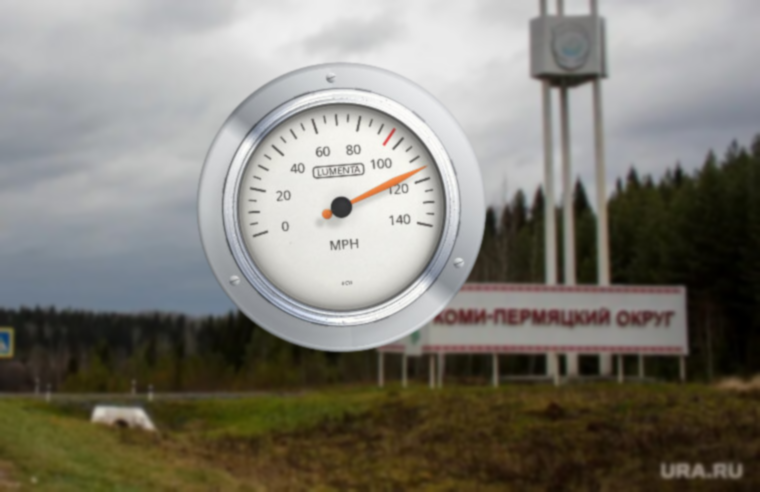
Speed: 115; mph
